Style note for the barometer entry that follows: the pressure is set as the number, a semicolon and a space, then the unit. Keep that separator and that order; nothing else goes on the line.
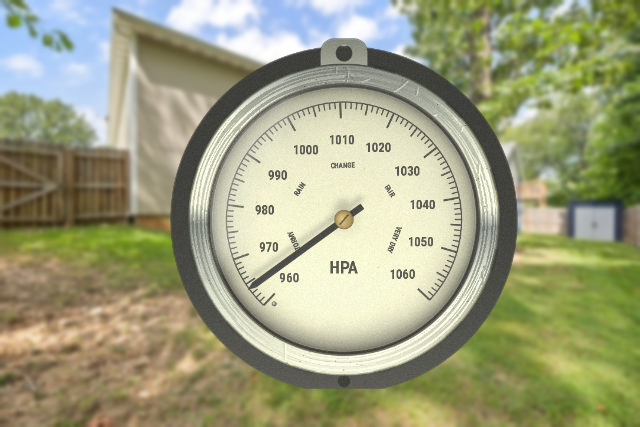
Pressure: 964; hPa
